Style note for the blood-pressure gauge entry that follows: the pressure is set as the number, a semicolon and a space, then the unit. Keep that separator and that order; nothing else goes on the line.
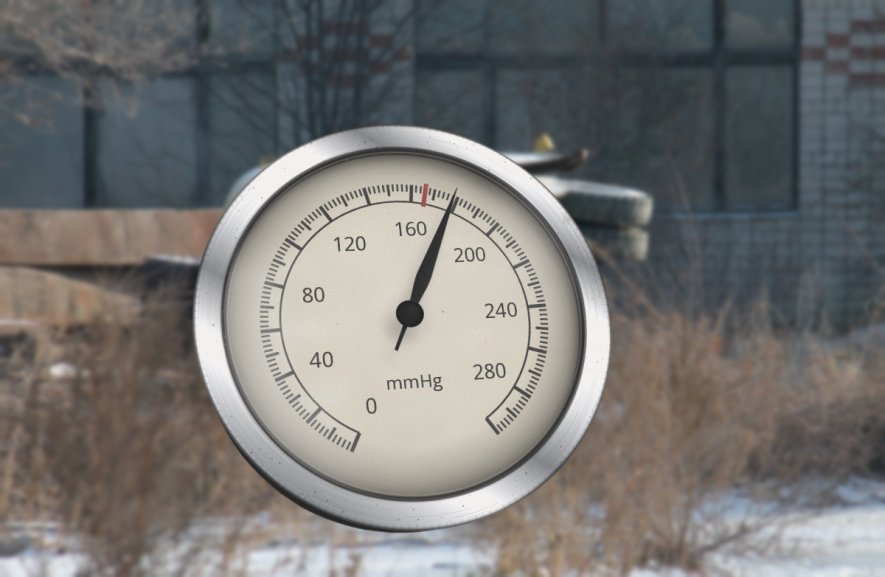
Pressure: 178; mmHg
